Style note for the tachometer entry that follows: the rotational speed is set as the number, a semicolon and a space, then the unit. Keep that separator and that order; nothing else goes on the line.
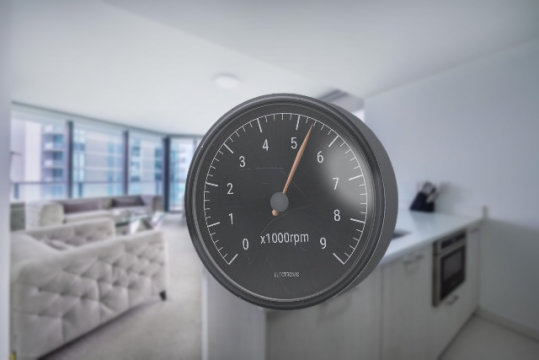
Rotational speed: 5400; rpm
